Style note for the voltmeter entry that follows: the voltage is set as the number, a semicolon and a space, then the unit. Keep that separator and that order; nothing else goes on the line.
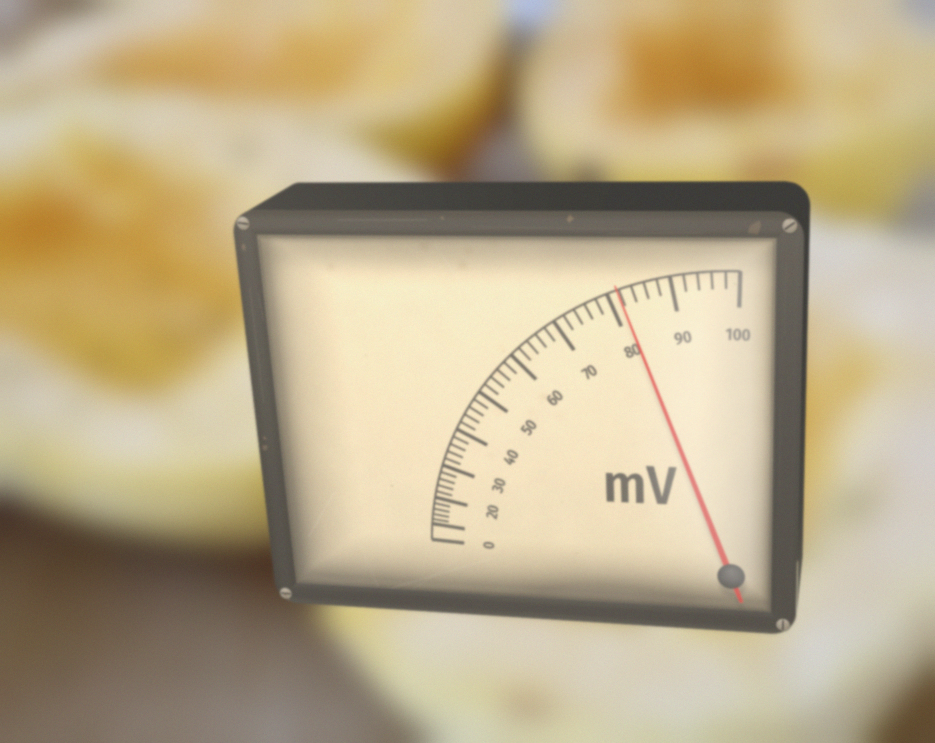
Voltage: 82; mV
